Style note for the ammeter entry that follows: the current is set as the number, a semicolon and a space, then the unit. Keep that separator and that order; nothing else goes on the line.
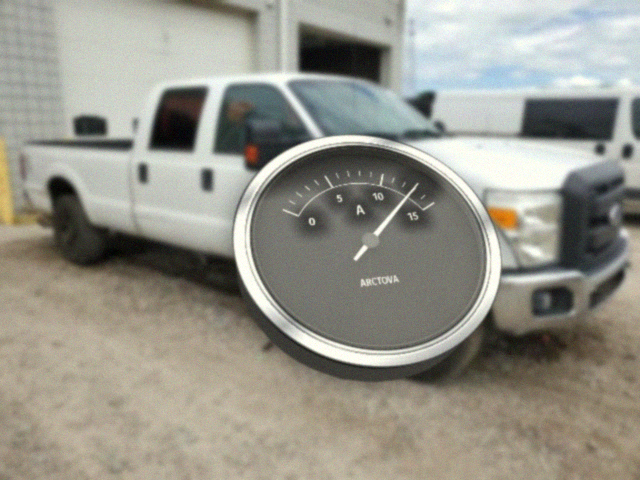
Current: 13; A
